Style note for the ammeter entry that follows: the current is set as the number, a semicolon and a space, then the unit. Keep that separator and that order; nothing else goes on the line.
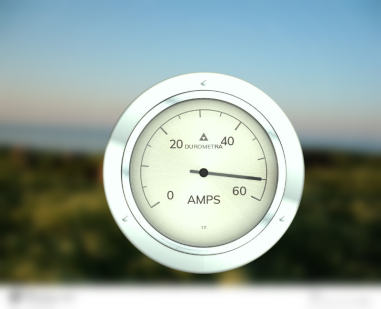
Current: 55; A
